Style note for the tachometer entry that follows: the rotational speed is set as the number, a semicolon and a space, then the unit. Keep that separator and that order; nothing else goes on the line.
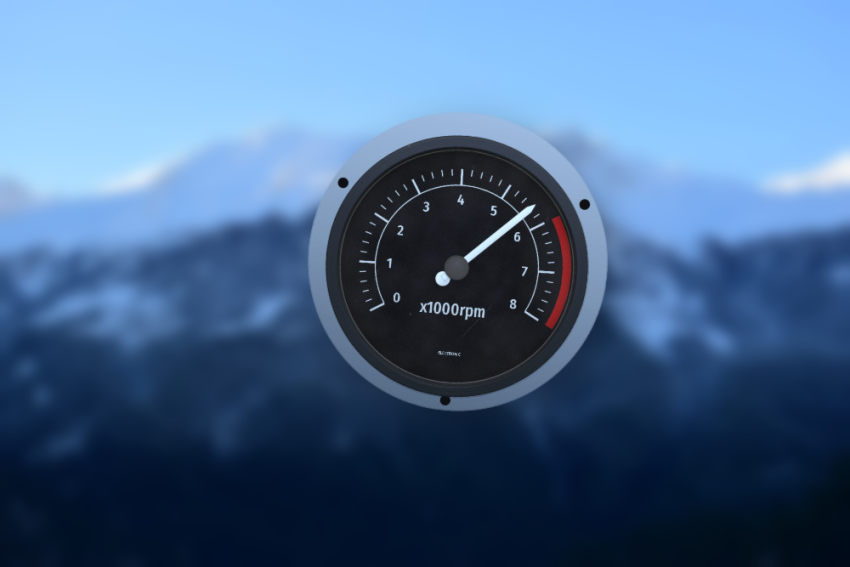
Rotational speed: 5600; rpm
